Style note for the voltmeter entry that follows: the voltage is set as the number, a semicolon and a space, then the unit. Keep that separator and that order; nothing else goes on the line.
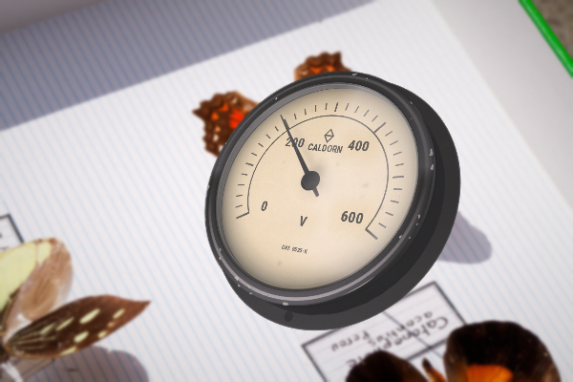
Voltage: 200; V
